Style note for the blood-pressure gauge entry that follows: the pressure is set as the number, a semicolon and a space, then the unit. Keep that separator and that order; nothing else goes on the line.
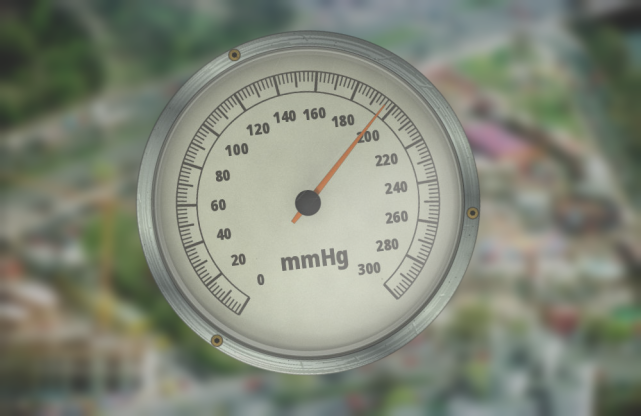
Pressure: 196; mmHg
